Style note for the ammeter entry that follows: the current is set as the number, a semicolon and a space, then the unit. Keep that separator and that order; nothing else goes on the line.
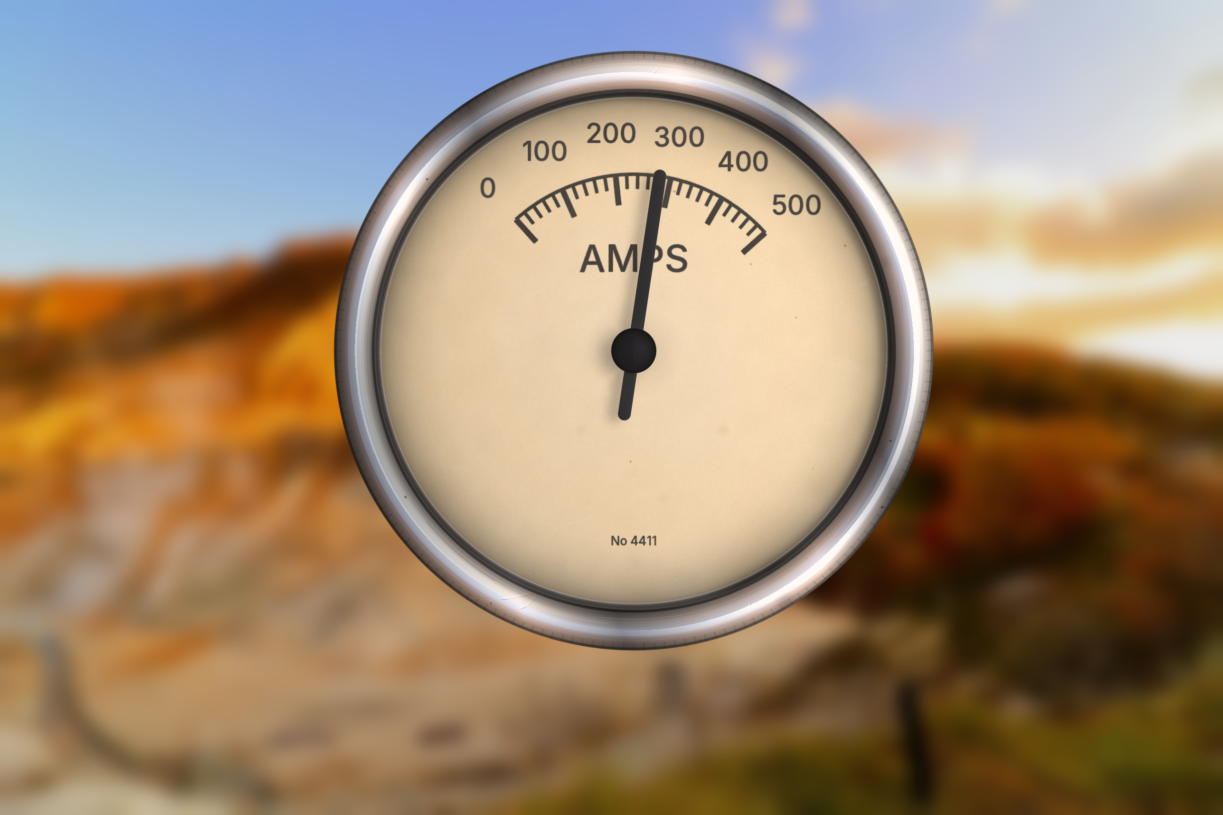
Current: 280; A
